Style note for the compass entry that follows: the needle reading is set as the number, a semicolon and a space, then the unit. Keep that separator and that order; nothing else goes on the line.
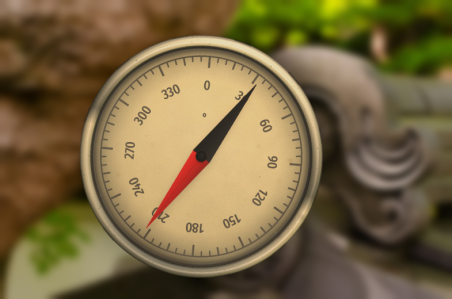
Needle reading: 212.5; °
